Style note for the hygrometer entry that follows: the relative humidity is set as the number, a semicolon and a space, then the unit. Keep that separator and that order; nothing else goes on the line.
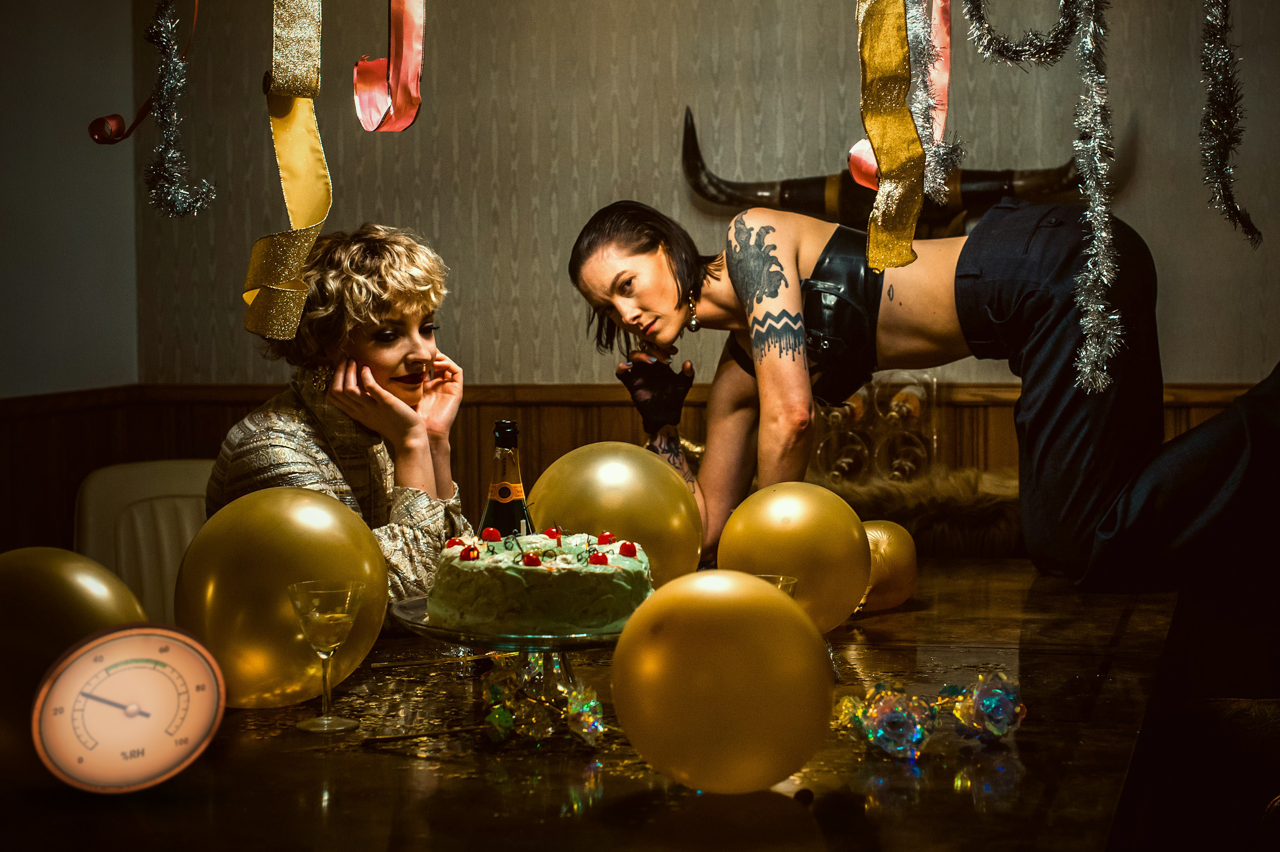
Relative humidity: 28; %
